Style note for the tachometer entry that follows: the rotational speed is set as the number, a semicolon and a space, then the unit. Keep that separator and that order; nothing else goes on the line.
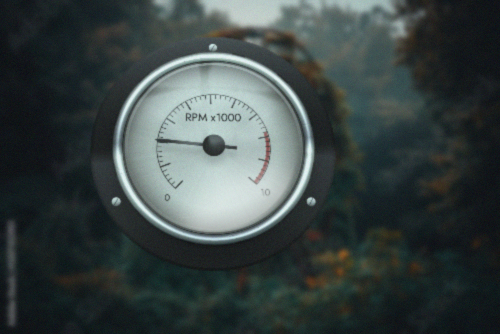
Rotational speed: 2000; rpm
